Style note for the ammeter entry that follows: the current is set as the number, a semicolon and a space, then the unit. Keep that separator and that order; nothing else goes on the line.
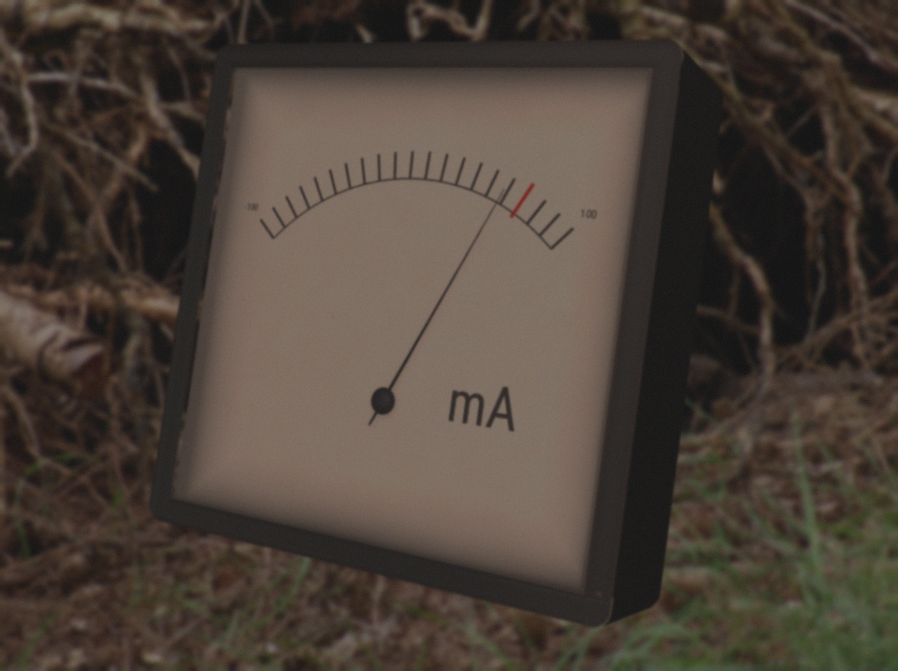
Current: 60; mA
